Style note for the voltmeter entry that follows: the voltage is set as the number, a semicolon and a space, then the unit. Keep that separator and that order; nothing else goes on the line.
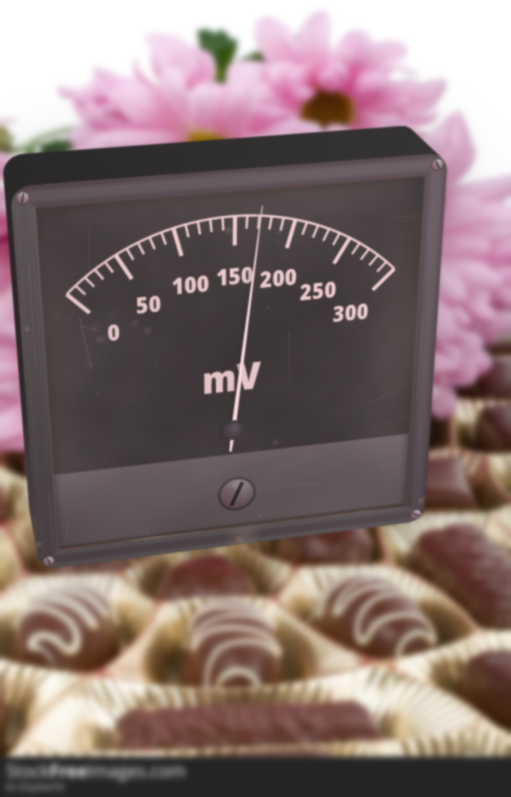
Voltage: 170; mV
